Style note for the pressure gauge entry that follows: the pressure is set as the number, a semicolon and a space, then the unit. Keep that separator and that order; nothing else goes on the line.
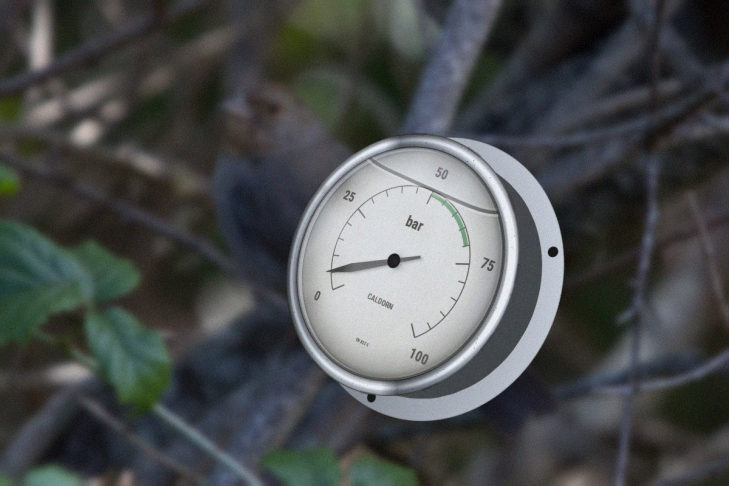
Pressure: 5; bar
